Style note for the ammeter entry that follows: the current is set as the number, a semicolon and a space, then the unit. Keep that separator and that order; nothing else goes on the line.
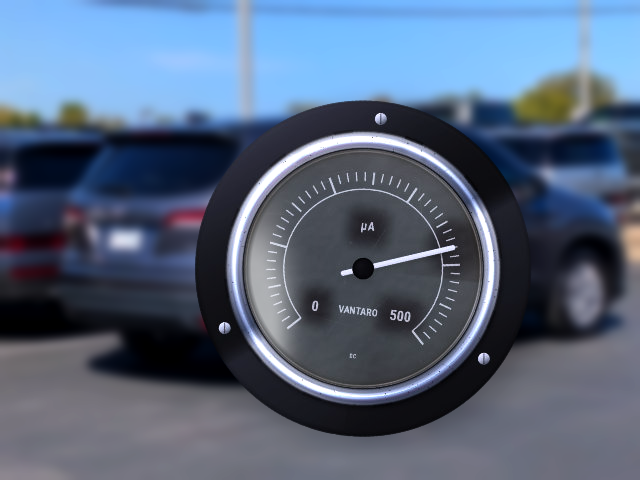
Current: 380; µA
